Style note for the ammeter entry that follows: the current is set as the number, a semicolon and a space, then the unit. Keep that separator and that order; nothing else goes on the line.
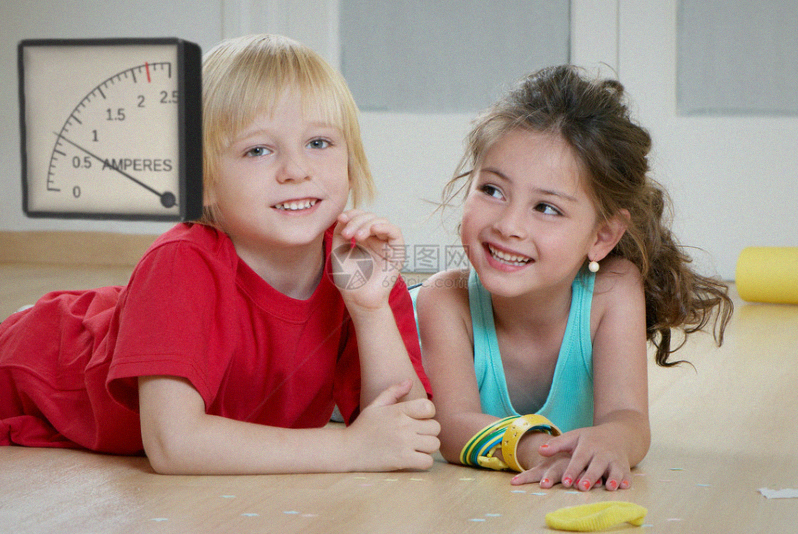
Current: 0.7; A
